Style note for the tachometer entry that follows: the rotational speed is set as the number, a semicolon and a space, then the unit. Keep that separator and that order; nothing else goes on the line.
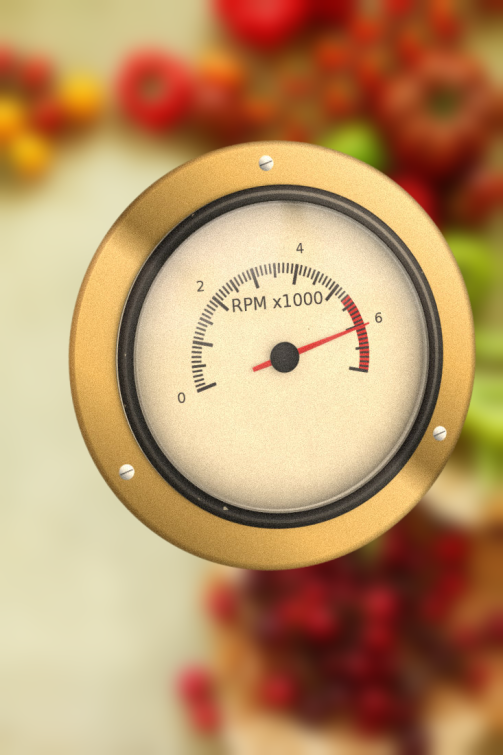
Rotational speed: 6000; rpm
